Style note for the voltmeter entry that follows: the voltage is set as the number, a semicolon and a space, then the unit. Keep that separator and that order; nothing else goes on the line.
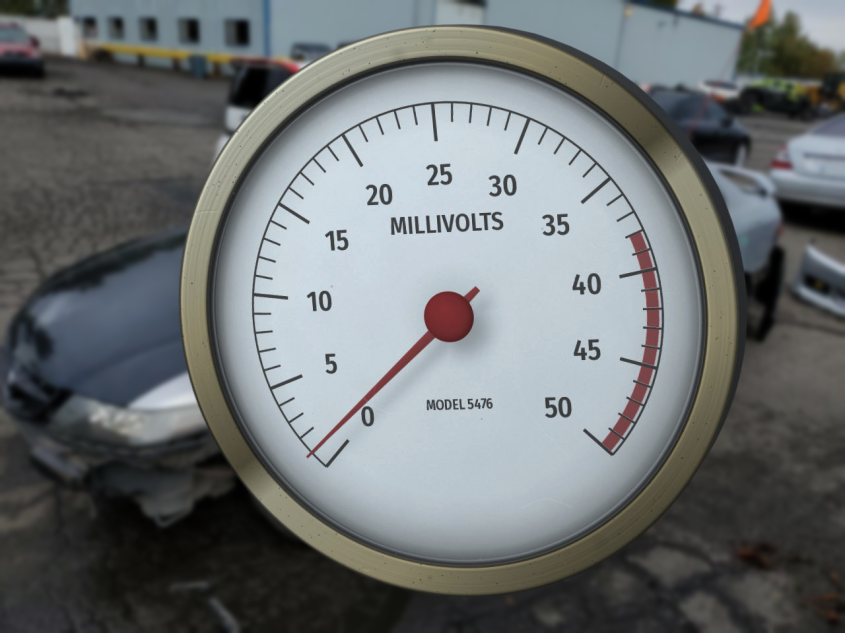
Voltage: 1; mV
